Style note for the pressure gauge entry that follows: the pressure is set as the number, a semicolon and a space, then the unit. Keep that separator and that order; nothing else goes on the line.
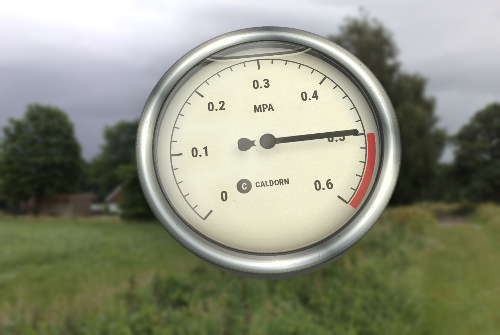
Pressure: 0.5; MPa
